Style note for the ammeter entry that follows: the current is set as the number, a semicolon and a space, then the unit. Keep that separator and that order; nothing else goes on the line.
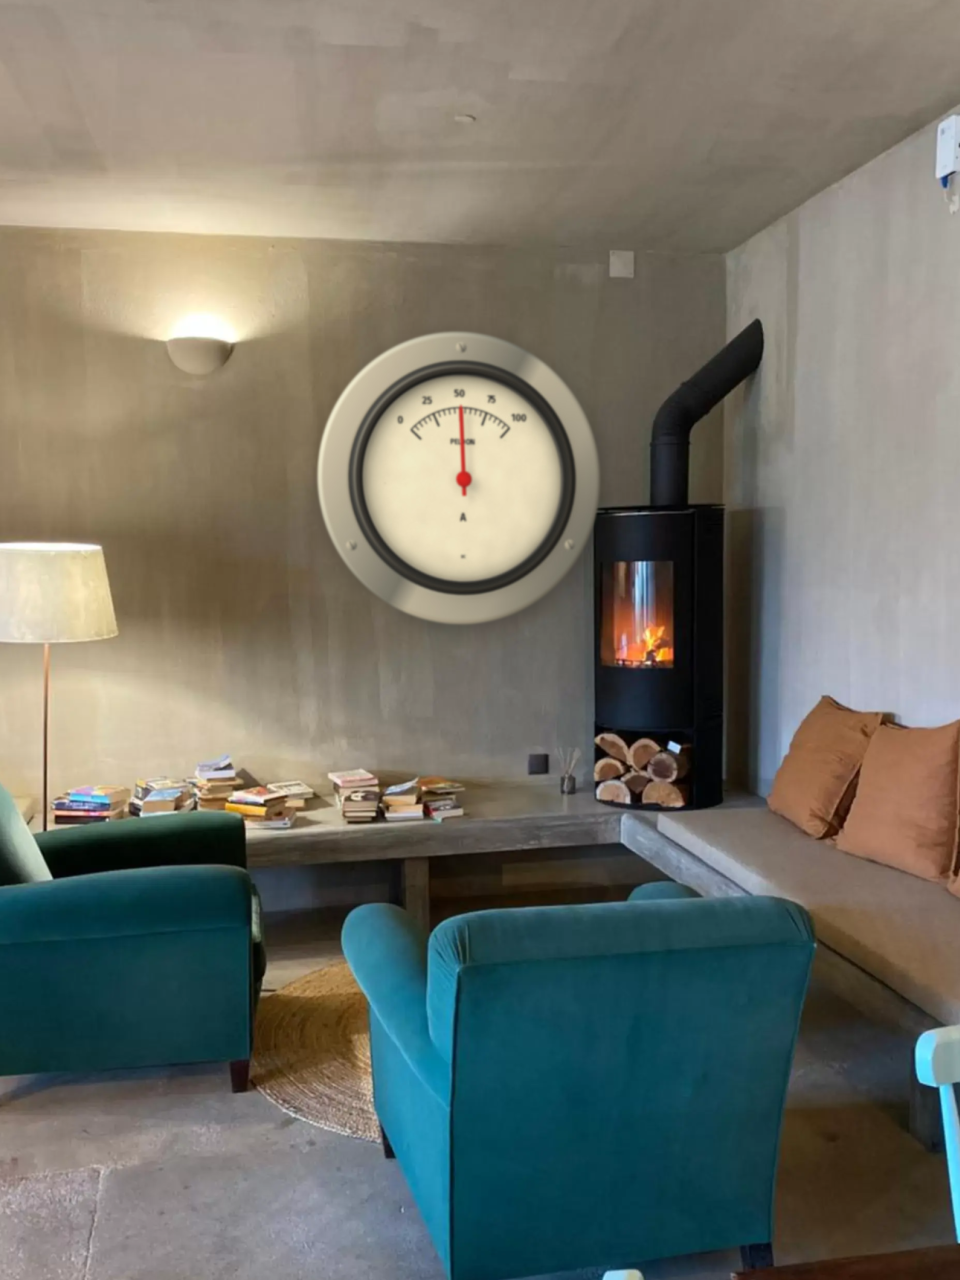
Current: 50; A
